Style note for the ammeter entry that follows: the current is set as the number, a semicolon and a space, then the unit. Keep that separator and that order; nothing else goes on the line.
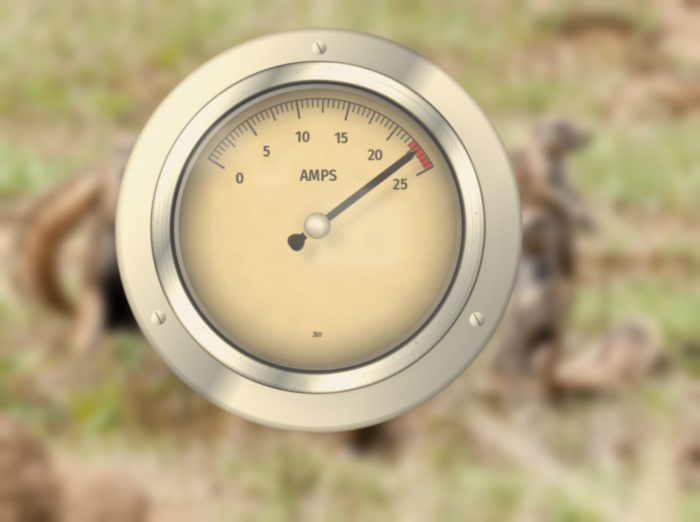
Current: 23; A
